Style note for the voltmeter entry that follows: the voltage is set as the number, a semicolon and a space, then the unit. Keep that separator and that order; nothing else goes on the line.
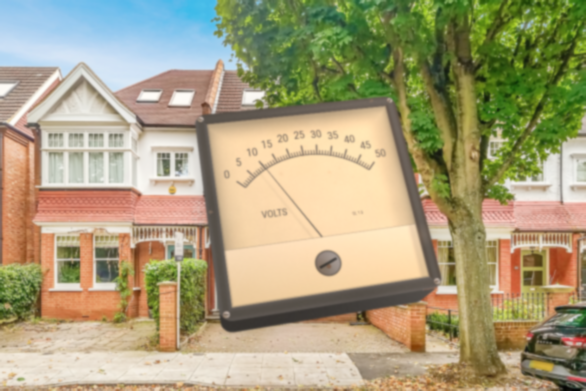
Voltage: 10; V
